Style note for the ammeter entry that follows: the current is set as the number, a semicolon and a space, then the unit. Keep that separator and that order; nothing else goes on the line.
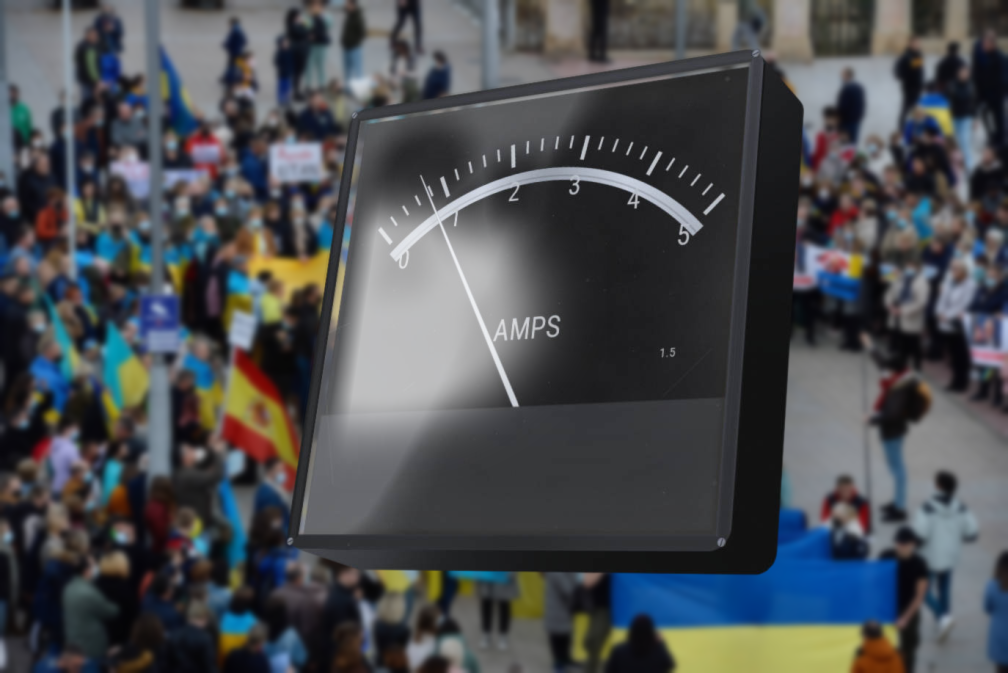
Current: 0.8; A
